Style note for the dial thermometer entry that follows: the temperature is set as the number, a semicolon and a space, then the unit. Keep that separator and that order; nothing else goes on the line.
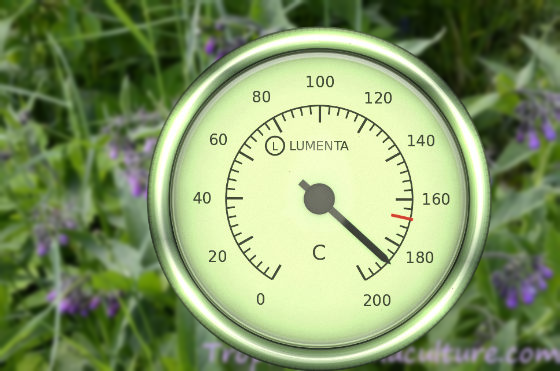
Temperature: 188; °C
